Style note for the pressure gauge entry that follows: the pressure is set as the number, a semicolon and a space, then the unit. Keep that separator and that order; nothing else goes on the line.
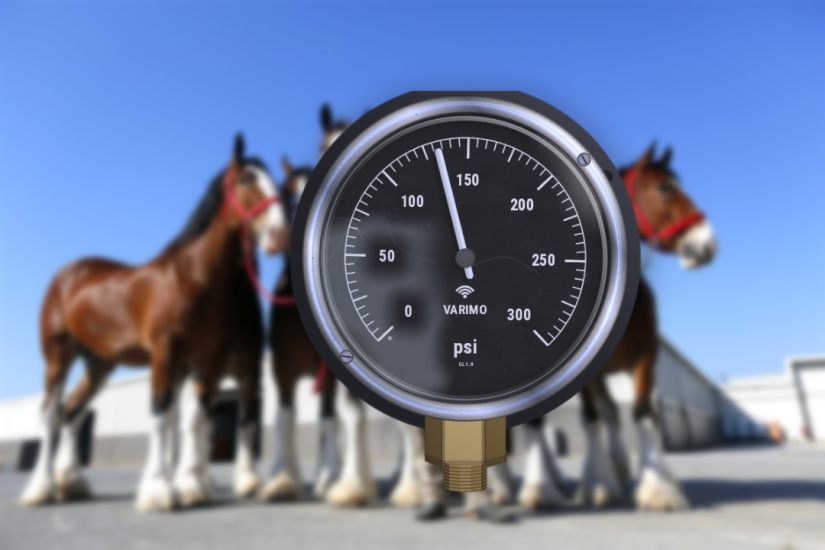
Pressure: 132.5; psi
